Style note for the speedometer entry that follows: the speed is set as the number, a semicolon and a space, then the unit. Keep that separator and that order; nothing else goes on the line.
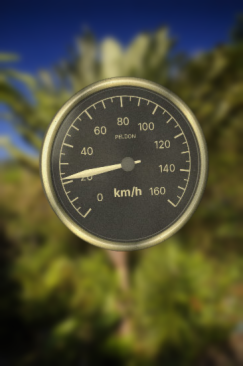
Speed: 22.5; km/h
